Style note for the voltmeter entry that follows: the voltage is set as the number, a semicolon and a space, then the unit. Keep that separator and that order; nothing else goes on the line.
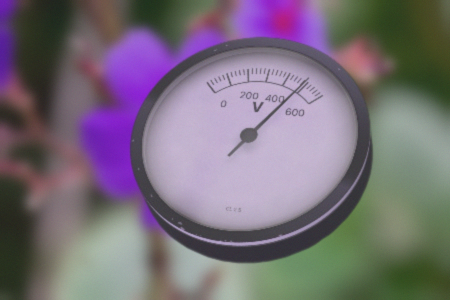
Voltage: 500; V
